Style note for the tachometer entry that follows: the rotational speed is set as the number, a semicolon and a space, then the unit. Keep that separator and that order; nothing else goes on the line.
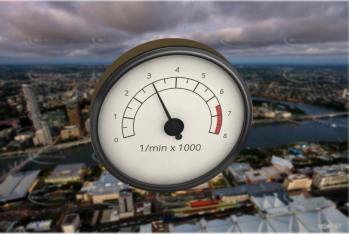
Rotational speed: 3000; rpm
